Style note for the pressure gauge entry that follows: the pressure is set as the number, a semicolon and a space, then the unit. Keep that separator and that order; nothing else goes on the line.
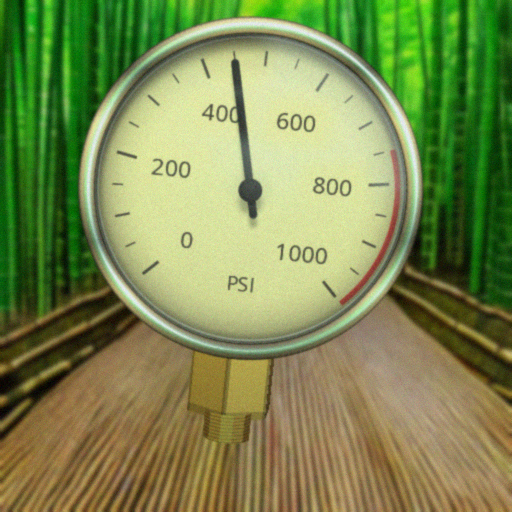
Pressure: 450; psi
